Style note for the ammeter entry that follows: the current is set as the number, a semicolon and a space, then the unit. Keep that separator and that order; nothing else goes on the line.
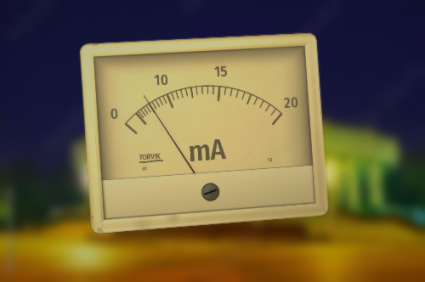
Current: 7.5; mA
